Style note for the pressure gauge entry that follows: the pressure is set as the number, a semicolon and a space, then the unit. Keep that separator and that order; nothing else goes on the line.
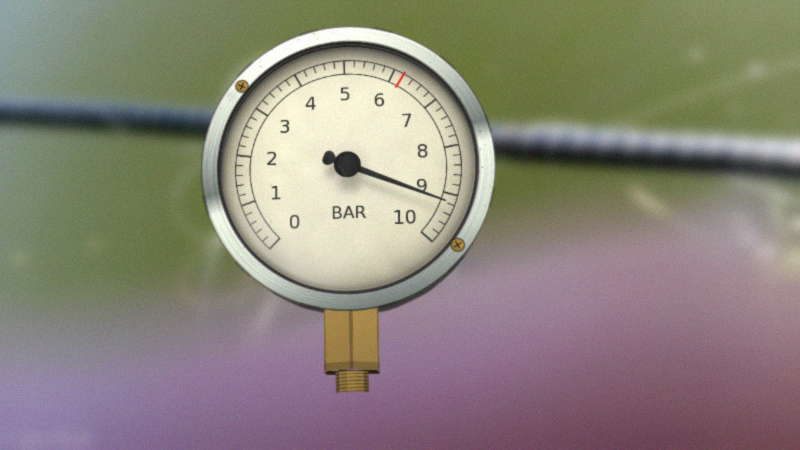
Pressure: 9.2; bar
